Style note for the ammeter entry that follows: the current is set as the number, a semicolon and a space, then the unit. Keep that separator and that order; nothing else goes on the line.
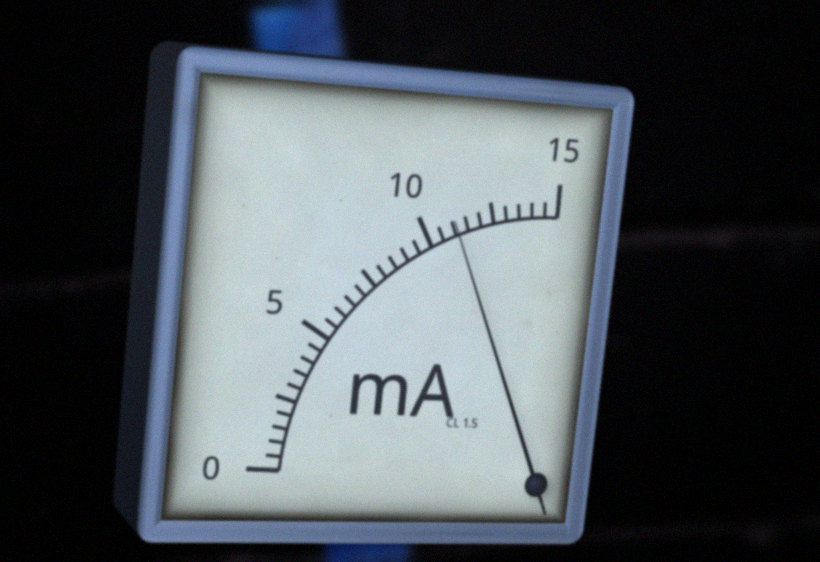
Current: 11; mA
